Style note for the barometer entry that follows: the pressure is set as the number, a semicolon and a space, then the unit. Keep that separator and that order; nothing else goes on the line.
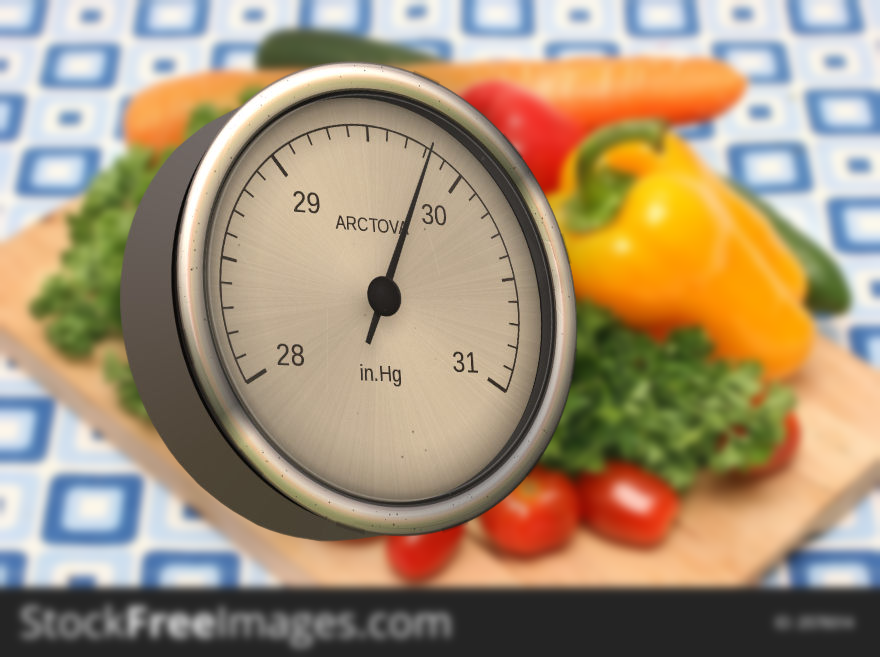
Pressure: 29.8; inHg
